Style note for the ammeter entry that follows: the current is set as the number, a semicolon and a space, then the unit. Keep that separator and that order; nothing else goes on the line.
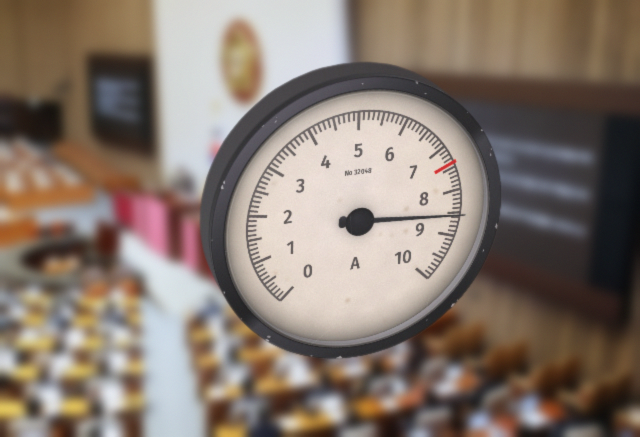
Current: 8.5; A
